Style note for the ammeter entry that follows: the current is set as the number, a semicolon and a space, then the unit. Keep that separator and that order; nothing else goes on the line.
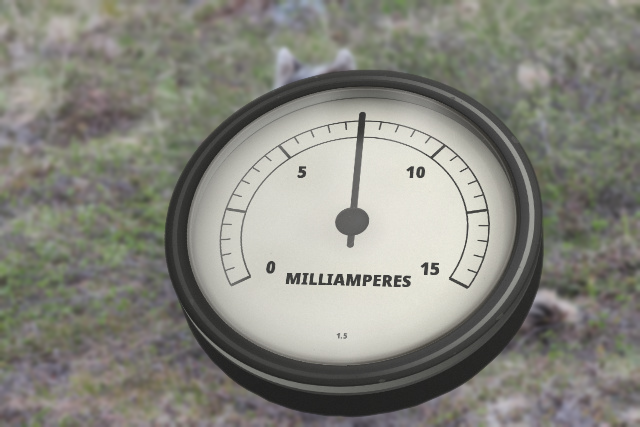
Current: 7.5; mA
